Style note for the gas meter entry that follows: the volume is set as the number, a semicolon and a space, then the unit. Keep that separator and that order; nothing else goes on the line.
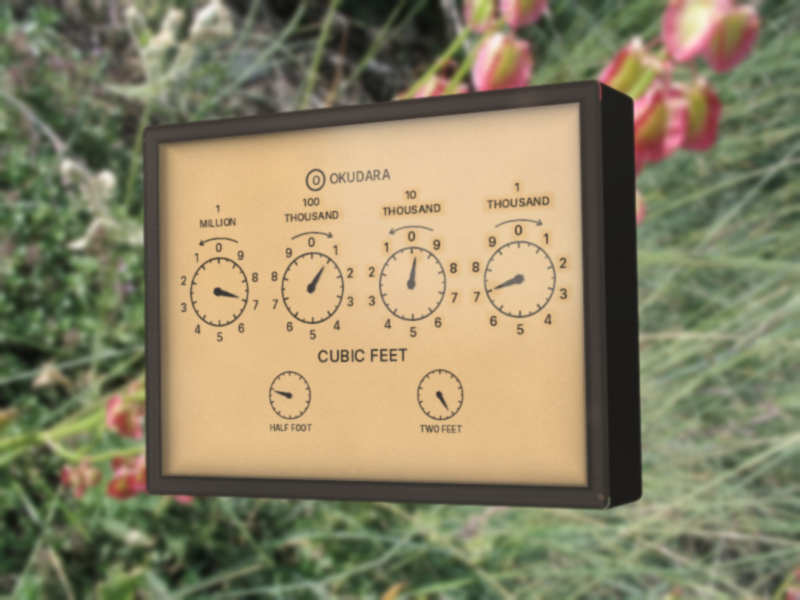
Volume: 709700; ft³
